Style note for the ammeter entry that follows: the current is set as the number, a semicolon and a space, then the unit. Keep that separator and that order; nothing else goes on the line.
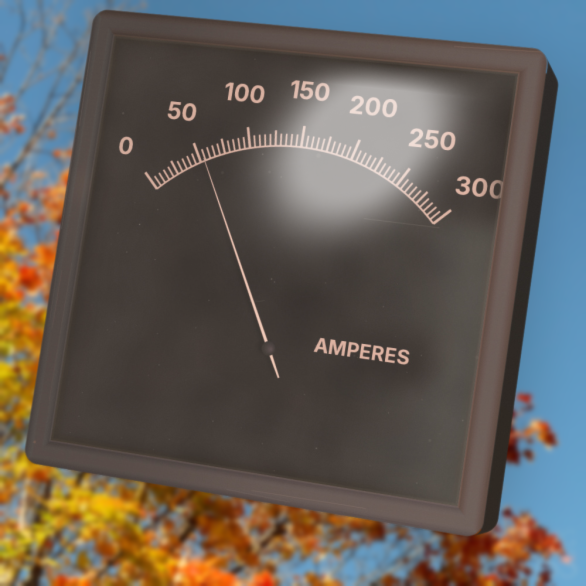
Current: 55; A
